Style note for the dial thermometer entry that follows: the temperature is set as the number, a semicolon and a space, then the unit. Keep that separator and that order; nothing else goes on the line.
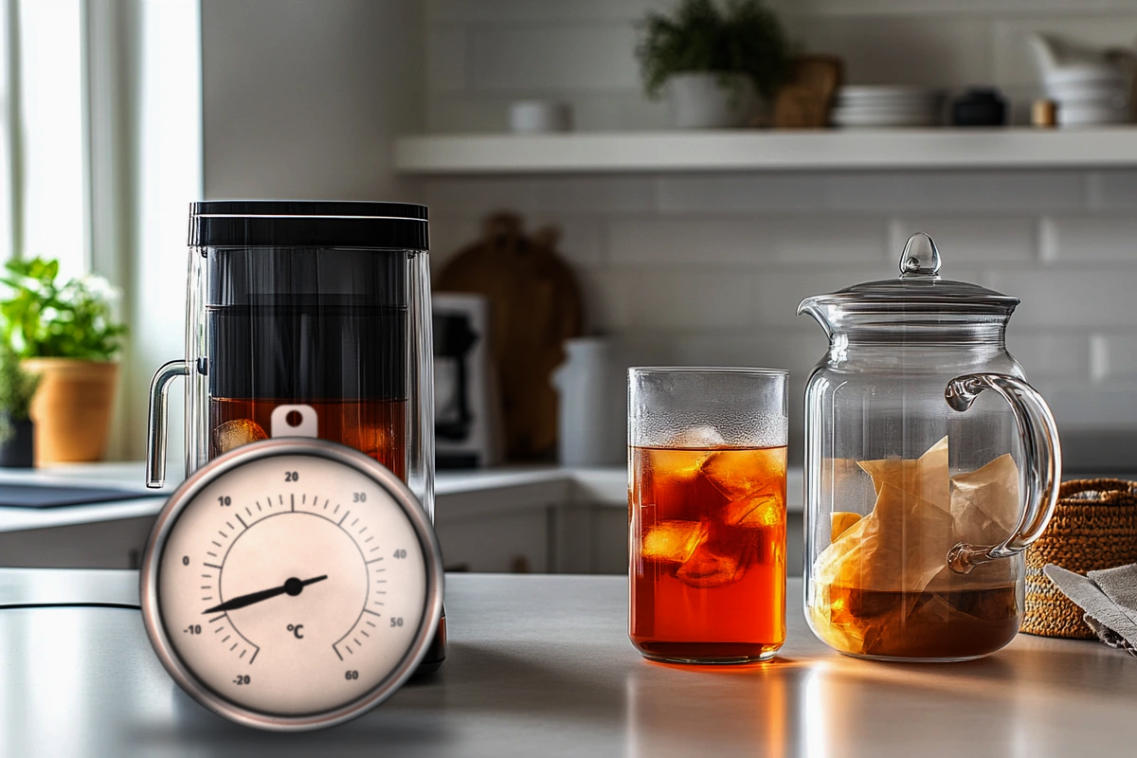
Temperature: -8; °C
